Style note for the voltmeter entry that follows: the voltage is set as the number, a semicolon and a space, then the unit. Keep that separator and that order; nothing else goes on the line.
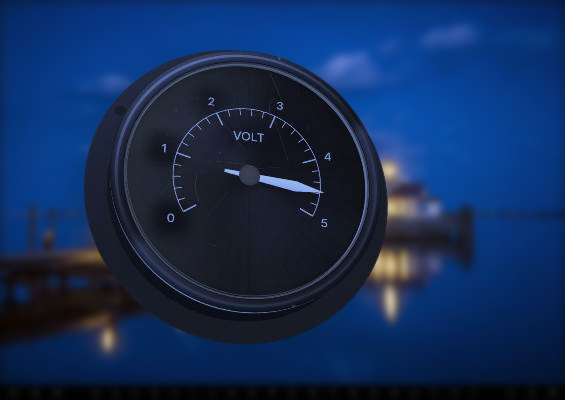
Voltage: 4.6; V
